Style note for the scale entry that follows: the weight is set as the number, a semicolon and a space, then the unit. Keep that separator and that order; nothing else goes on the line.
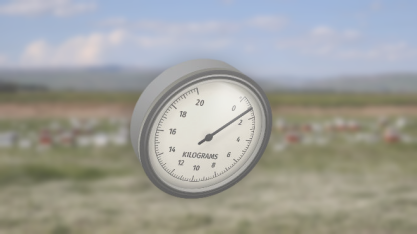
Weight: 1; kg
